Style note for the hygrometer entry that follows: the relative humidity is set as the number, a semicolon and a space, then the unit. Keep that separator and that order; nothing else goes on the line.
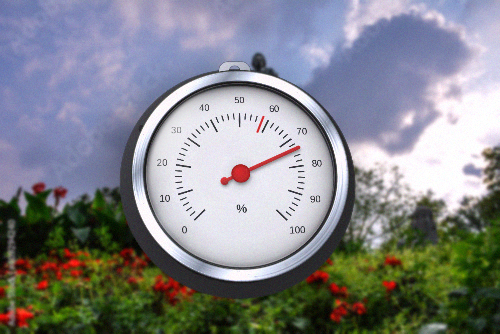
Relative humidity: 74; %
